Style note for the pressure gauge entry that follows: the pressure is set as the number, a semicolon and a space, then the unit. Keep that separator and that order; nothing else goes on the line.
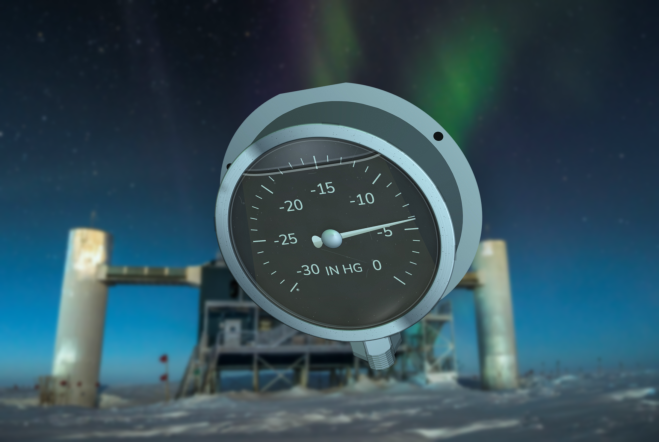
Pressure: -6; inHg
